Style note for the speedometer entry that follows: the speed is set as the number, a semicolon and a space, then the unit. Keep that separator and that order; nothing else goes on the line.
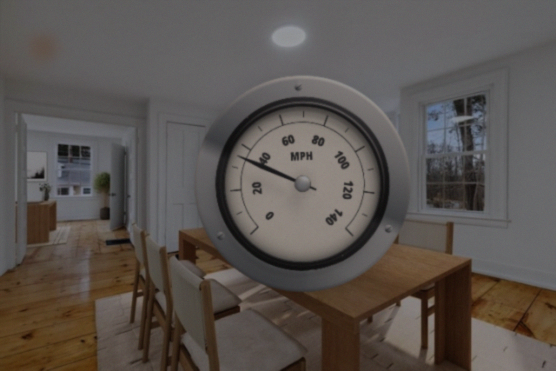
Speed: 35; mph
